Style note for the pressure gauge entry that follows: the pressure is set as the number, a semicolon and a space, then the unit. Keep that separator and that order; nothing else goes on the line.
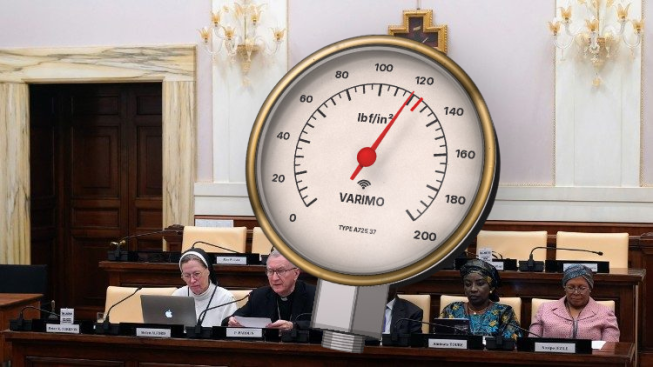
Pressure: 120; psi
